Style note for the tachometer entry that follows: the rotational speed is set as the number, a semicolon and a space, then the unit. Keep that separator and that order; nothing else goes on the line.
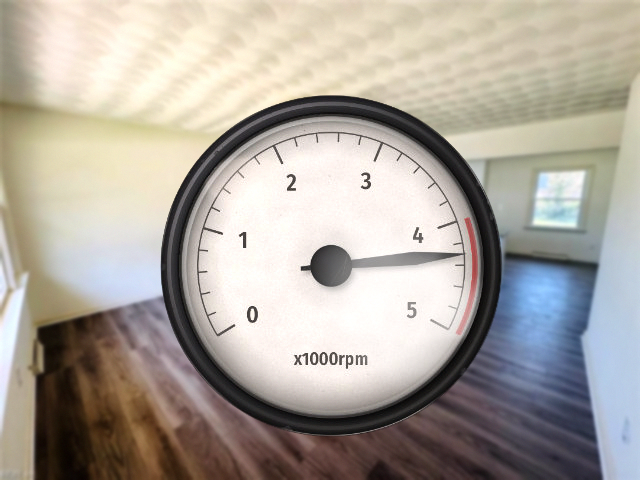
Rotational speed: 4300; rpm
